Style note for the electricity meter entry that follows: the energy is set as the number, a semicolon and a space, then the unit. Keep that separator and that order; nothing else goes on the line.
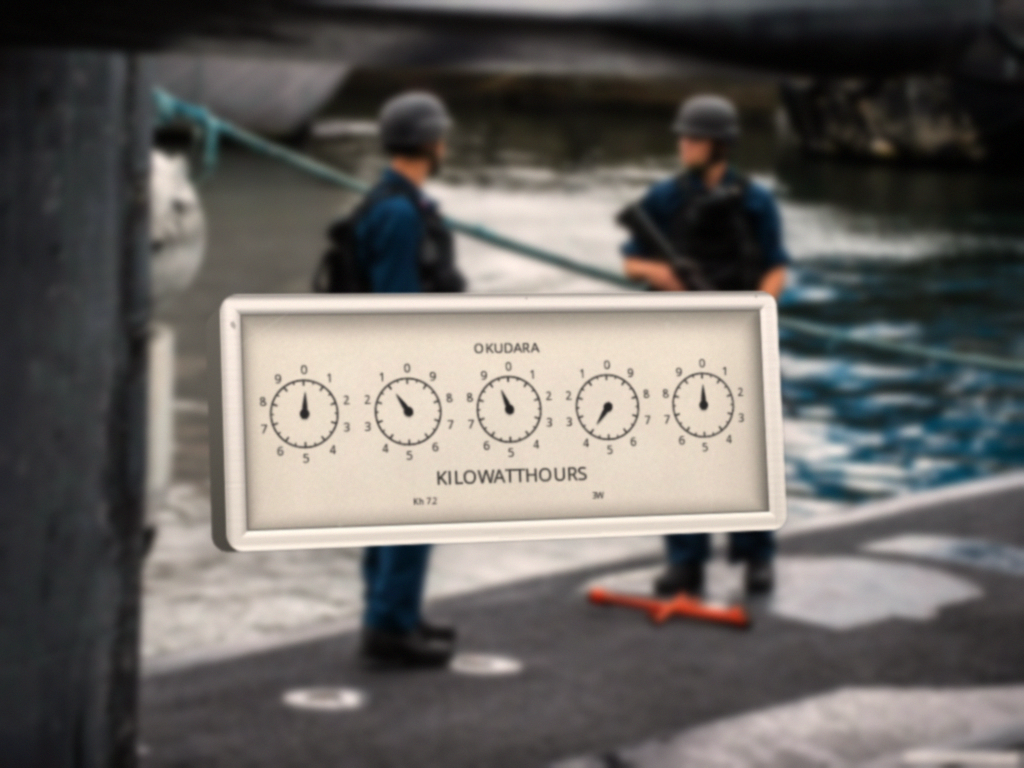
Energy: 940; kWh
